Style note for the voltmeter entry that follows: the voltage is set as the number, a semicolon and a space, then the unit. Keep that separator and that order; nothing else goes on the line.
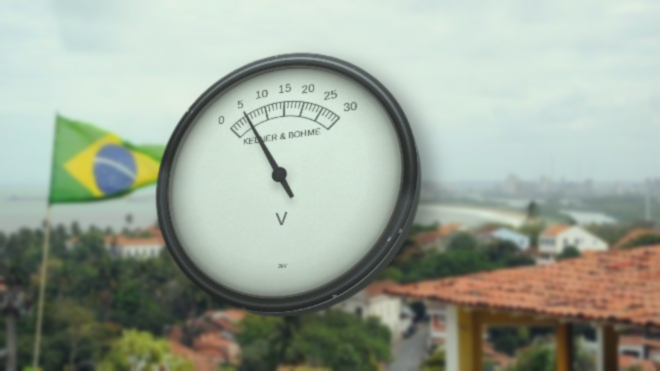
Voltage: 5; V
